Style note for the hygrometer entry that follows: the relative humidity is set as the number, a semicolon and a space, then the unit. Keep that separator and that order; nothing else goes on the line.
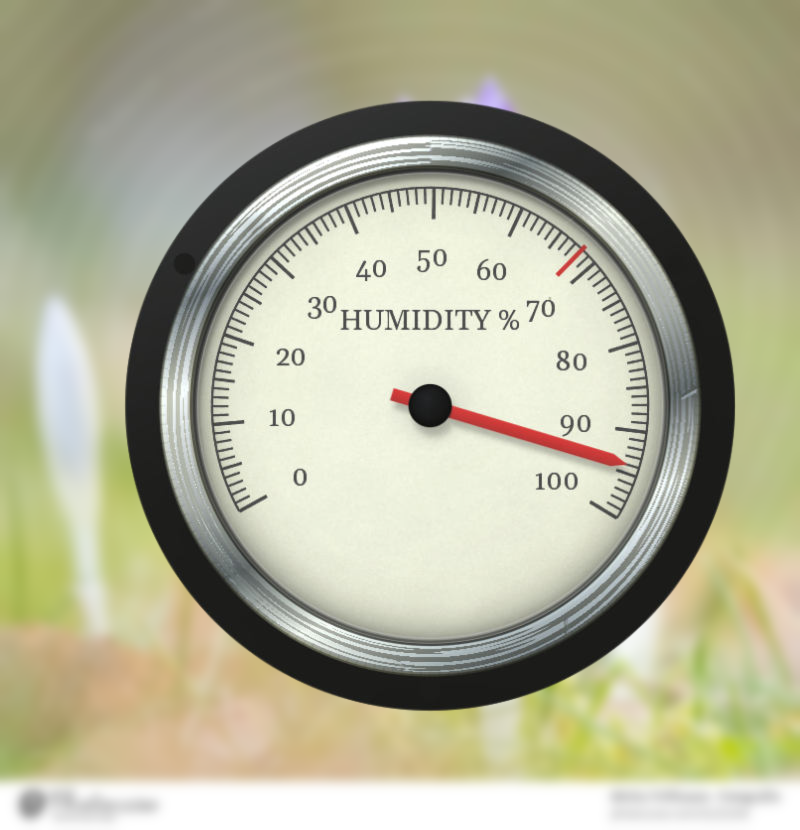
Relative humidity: 94; %
